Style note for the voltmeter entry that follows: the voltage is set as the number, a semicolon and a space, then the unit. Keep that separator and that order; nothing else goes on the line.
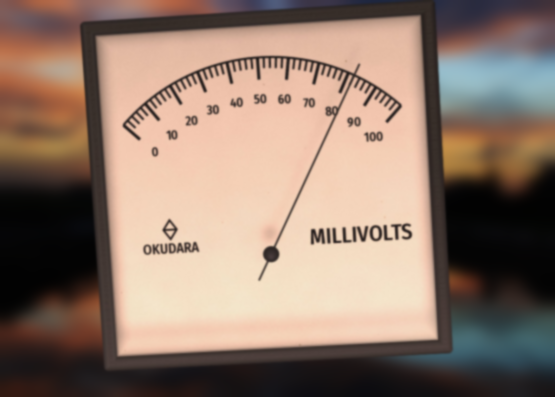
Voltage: 82; mV
